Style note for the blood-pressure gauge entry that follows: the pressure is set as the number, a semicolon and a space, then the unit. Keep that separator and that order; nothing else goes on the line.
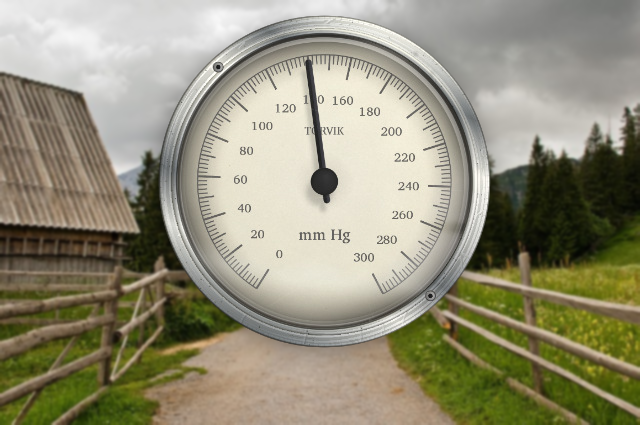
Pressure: 140; mmHg
